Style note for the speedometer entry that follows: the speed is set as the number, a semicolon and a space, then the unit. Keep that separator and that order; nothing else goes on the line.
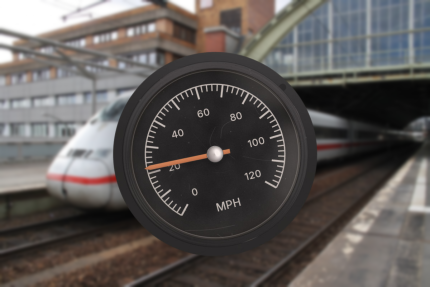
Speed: 22; mph
